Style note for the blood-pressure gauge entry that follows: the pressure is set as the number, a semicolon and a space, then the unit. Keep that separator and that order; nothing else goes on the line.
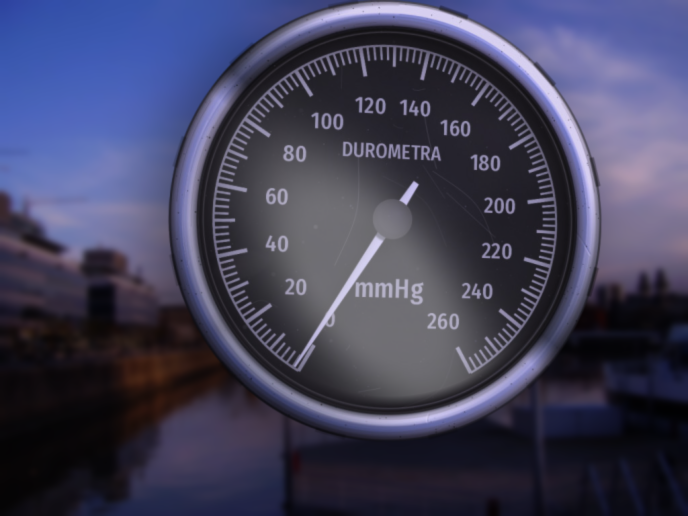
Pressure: 2; mmHg
